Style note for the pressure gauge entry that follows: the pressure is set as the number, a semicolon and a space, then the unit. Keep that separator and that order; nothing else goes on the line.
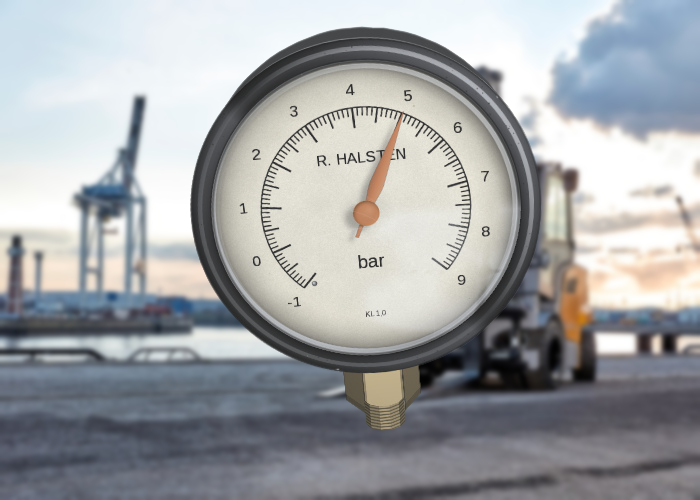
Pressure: 5; bar
